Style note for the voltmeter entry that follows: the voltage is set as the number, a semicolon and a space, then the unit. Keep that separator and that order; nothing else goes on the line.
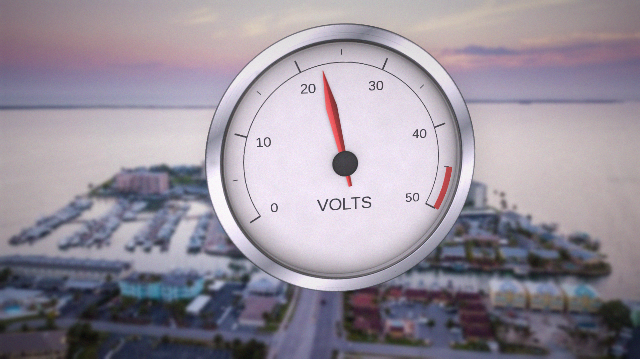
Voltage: 22.5; V
